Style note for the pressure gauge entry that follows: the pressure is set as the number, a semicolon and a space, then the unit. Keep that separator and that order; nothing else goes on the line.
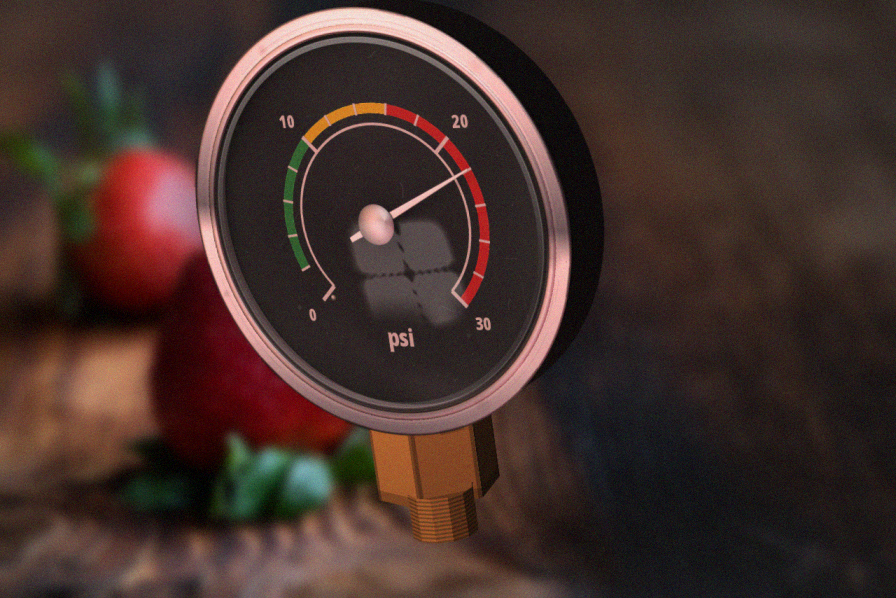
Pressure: 22; psi
